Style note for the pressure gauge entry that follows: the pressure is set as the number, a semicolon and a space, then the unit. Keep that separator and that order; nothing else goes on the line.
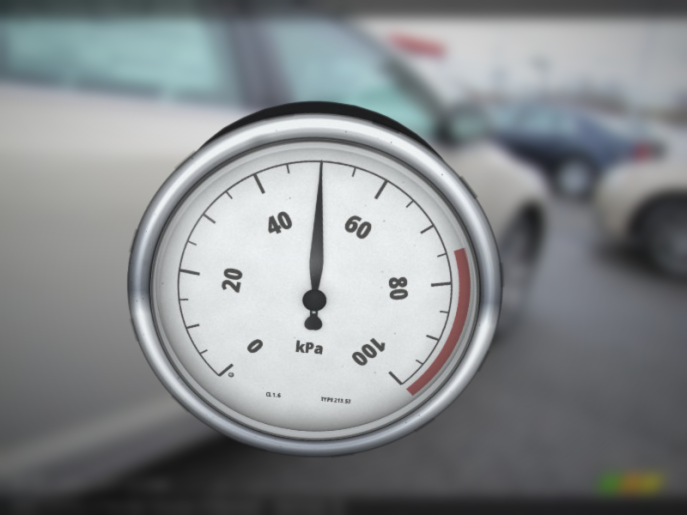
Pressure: 50; kPa
